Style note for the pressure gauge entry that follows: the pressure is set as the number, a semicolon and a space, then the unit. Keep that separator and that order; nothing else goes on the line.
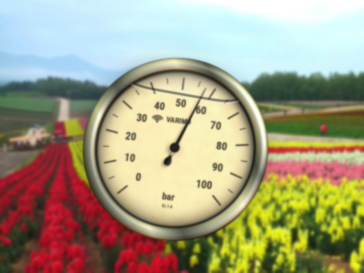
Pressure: 57.5; bar
